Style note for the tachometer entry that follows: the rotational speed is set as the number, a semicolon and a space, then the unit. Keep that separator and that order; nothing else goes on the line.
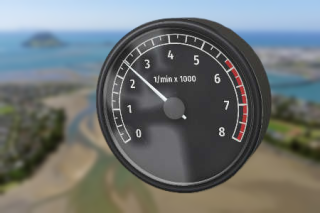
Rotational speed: 2500; rpm
